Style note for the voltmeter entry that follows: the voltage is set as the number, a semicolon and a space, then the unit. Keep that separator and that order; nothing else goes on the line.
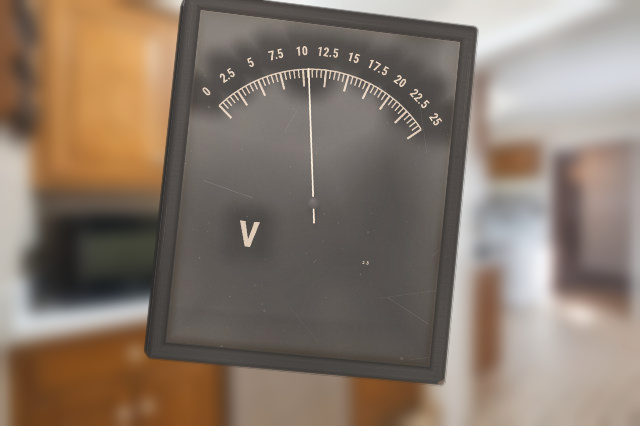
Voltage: 10.5; V
